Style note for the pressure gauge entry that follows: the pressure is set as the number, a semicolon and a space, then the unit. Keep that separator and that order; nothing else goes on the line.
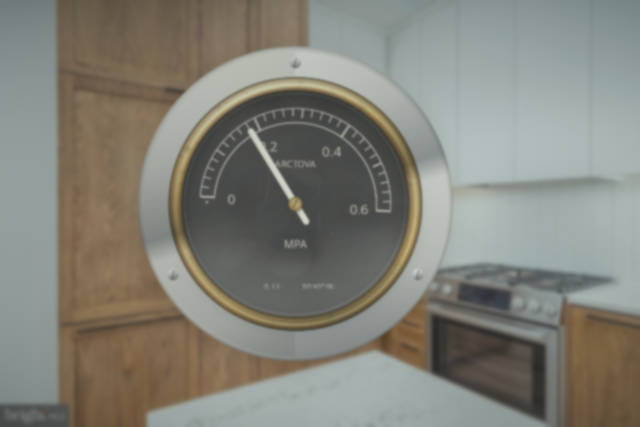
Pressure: 0.18; MPa
